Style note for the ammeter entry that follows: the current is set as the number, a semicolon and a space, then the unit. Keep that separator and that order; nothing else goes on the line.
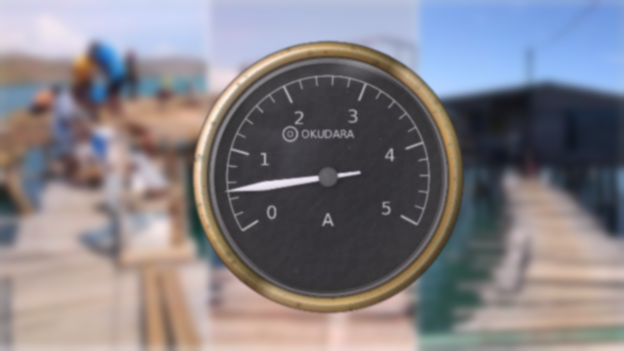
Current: 0.5; A
